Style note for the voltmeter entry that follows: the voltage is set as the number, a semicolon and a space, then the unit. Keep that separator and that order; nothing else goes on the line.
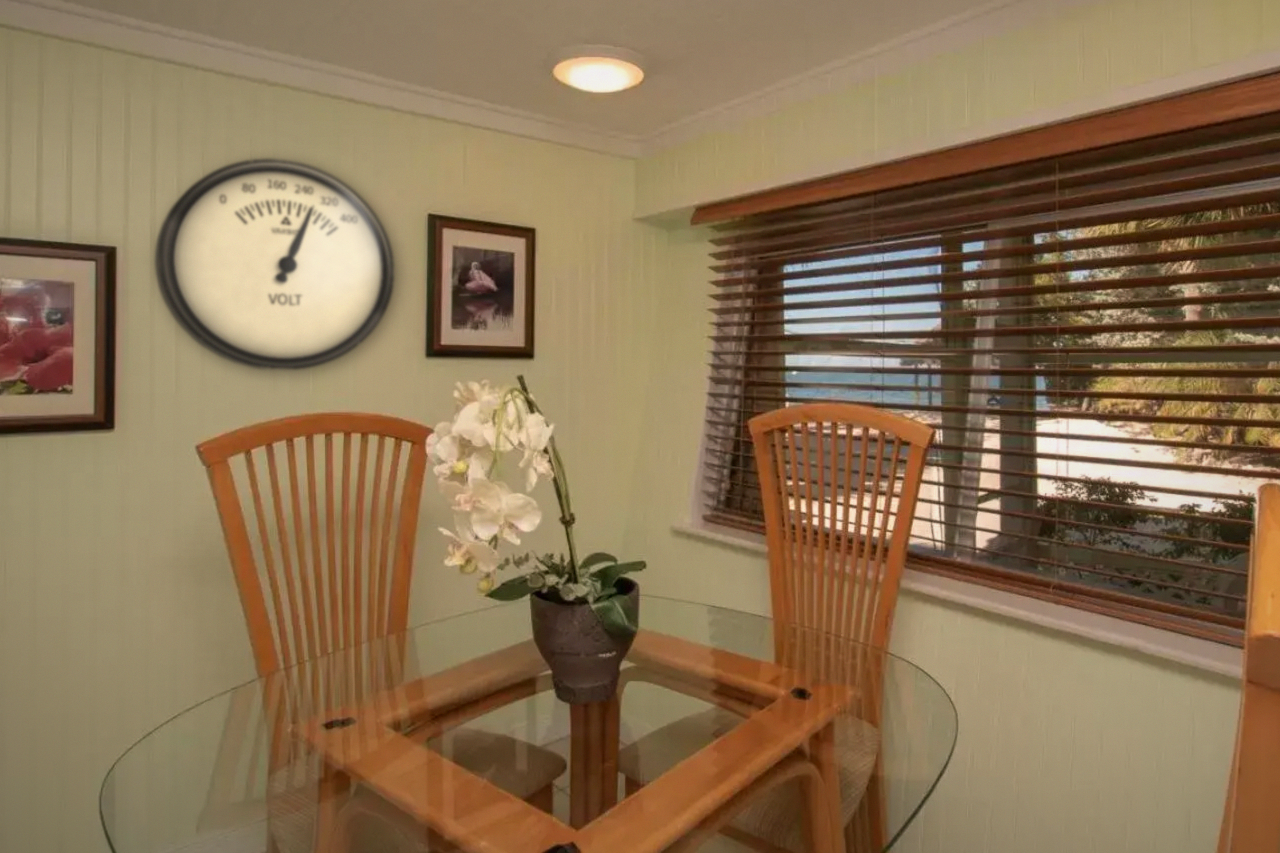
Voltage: 280; V
